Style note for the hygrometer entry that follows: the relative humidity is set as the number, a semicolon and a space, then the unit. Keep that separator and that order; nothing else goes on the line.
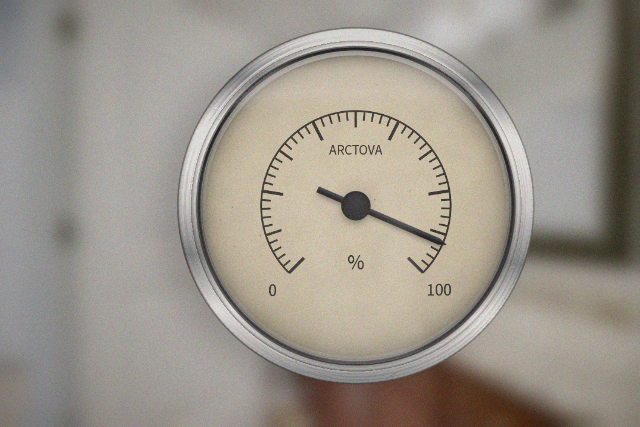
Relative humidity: 92; %
